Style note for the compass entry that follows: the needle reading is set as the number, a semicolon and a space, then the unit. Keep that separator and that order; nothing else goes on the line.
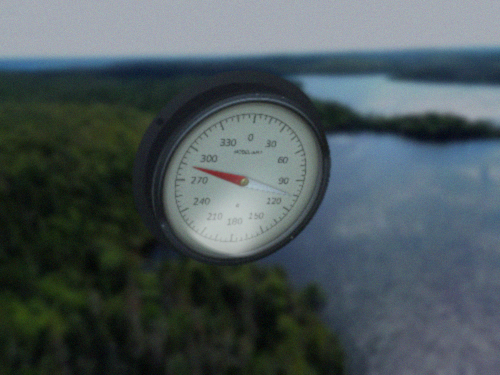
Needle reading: 285; °
